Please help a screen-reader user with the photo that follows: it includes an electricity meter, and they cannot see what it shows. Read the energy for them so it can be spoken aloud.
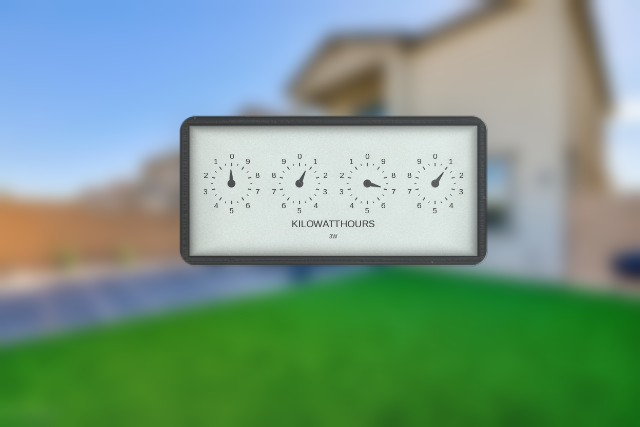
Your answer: 71 kWh
